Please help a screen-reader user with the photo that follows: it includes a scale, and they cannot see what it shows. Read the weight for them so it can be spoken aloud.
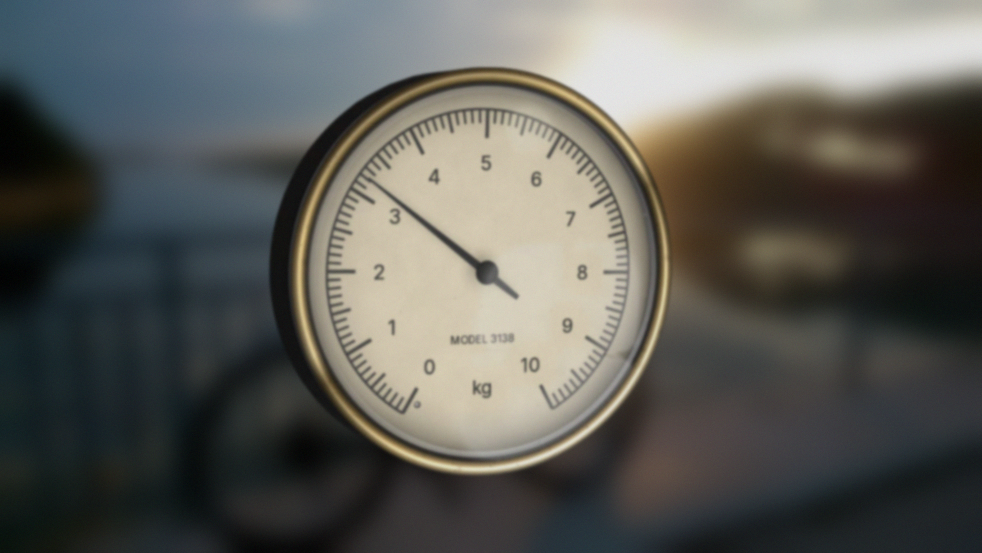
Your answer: 3.2 kg
